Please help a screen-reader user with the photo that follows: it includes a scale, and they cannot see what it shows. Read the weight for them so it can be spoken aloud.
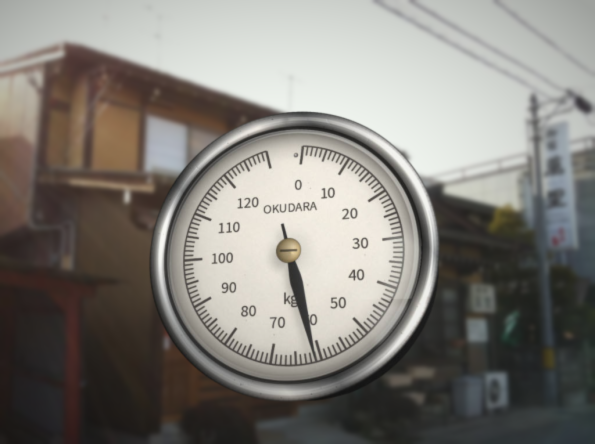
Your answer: 61 kg
